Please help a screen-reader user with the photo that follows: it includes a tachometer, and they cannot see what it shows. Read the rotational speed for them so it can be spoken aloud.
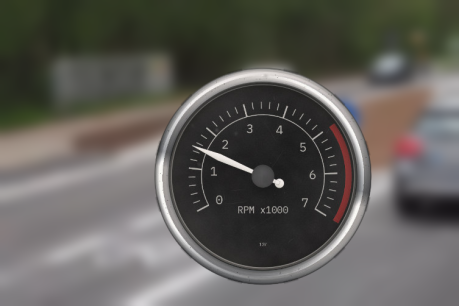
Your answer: 1500 rpm
